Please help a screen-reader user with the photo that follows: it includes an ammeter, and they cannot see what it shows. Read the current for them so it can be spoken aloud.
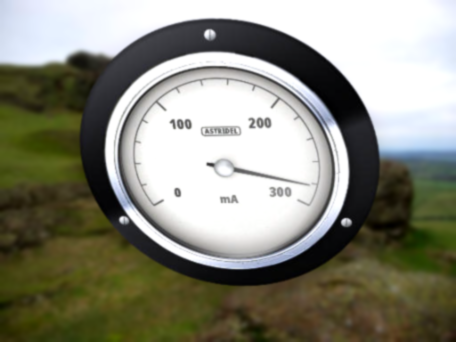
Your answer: 280 mA
